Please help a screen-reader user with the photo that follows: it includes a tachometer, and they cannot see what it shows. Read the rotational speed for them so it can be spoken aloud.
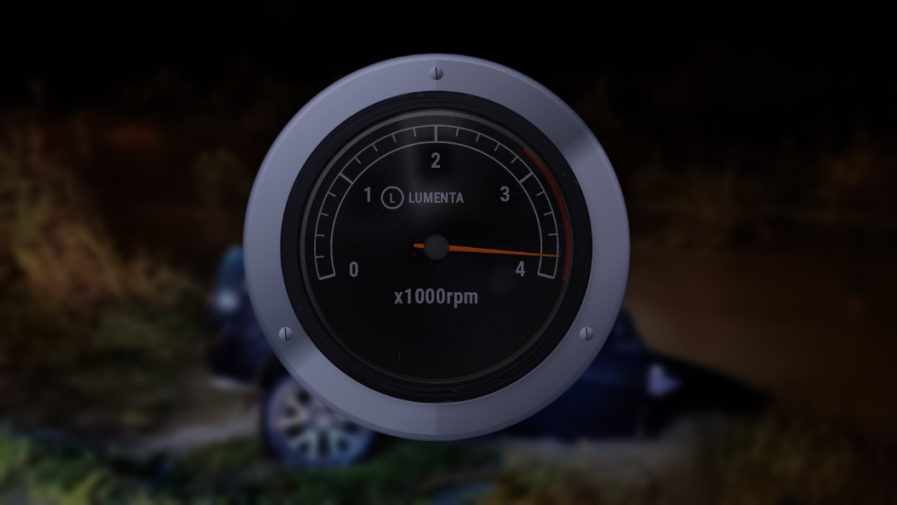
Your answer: 3800 rpm
